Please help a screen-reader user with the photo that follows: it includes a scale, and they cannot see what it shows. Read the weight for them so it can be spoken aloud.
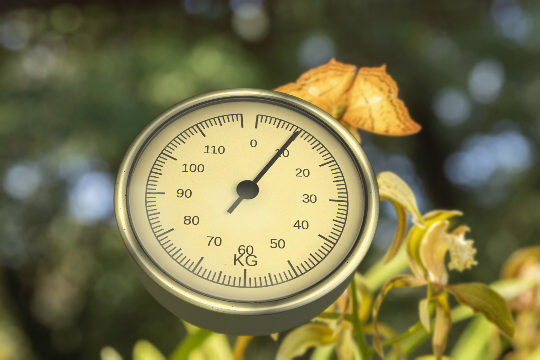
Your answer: 10 kg
